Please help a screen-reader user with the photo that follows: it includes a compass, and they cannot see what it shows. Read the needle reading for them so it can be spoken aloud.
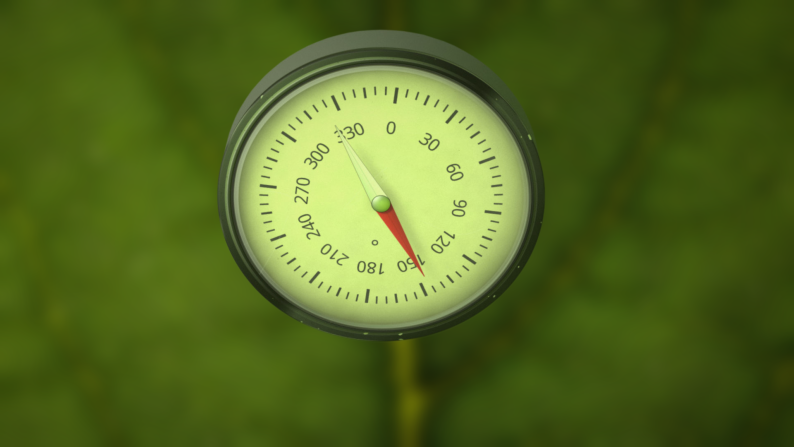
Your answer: 145 °
